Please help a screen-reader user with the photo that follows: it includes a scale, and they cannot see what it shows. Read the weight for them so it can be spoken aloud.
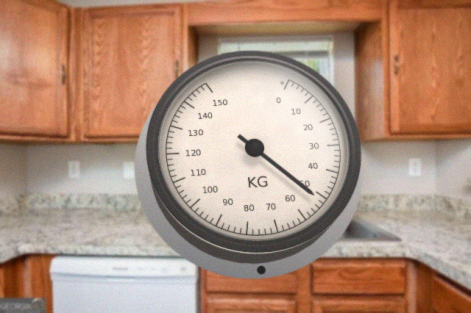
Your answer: 52 kg
